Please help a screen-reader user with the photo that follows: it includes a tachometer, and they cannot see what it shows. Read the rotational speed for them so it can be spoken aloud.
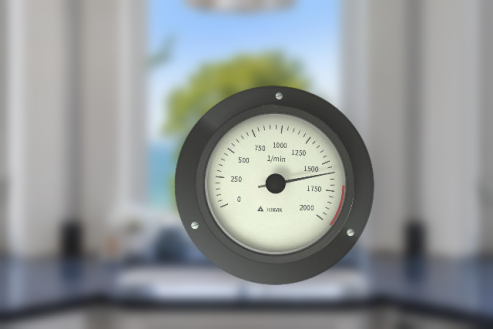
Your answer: 1600 rpm
